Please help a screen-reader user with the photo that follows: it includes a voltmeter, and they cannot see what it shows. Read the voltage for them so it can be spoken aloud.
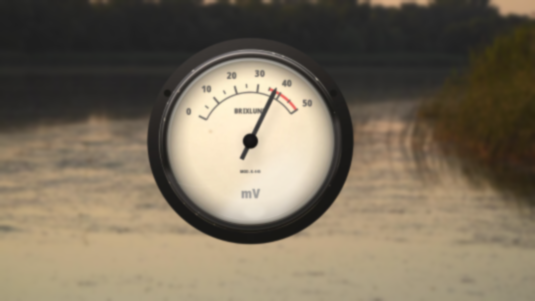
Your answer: 37.5 mV
